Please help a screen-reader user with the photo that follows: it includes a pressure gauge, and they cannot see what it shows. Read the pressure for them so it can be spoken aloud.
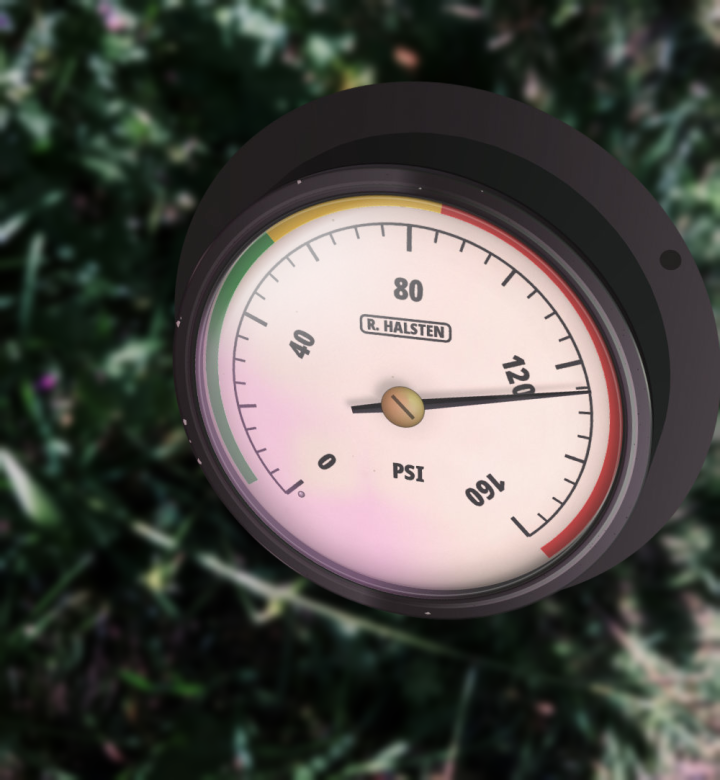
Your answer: 125 psi
